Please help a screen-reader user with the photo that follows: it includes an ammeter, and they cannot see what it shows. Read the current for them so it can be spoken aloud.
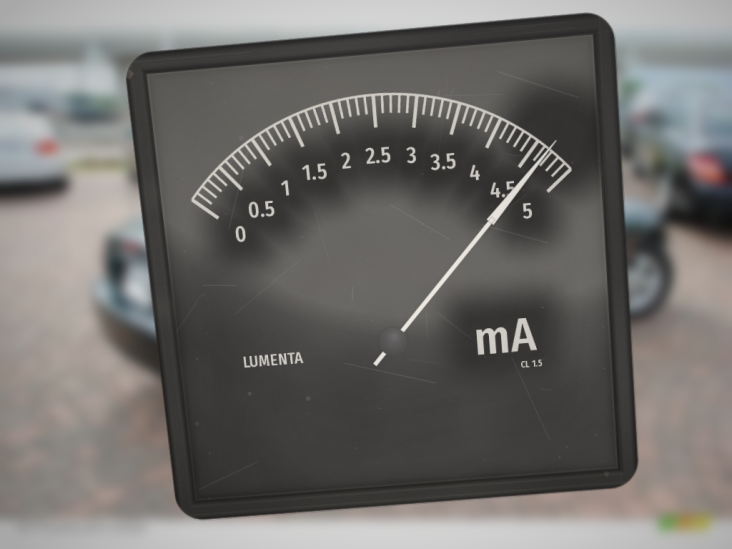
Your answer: 4.65 mA
